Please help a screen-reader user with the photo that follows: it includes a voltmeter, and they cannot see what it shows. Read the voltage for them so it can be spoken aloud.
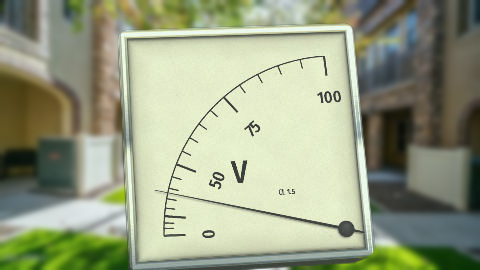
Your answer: 37.5 V
